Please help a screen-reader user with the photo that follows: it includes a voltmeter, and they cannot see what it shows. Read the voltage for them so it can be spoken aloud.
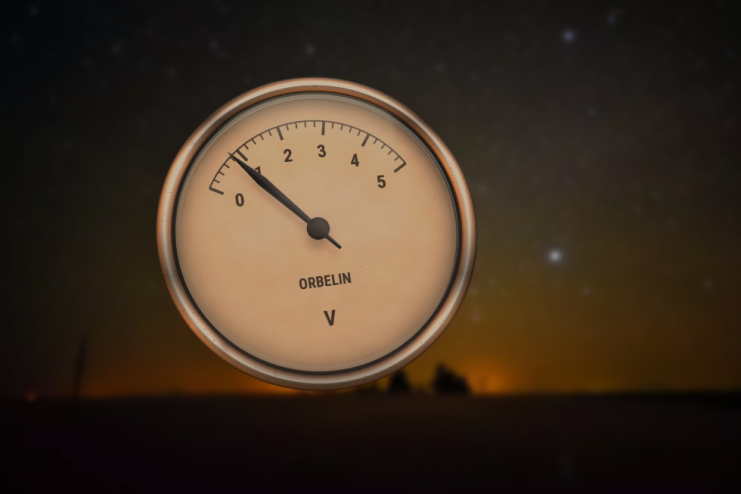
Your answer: 0.8 V
